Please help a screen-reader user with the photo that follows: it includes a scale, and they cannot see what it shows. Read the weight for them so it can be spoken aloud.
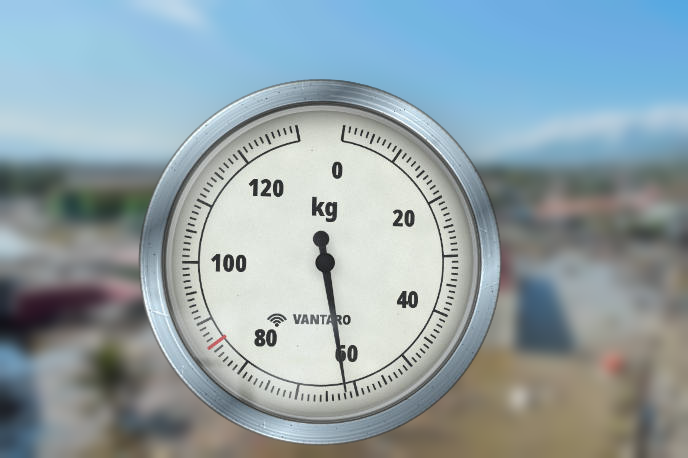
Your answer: 62 kg
